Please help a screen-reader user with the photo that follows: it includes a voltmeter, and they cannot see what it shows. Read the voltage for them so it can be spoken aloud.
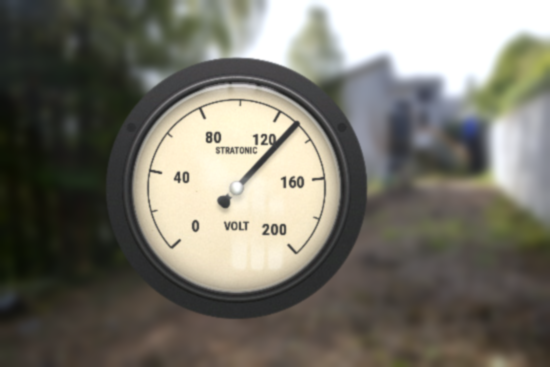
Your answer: 130 V
